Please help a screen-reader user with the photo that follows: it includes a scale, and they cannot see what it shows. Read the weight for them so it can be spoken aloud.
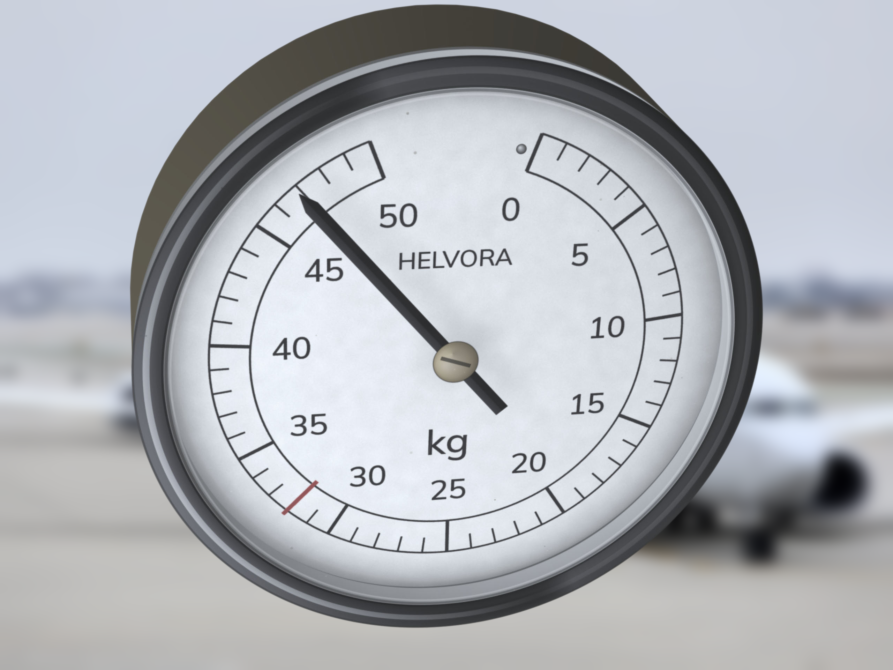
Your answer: 47 kg
